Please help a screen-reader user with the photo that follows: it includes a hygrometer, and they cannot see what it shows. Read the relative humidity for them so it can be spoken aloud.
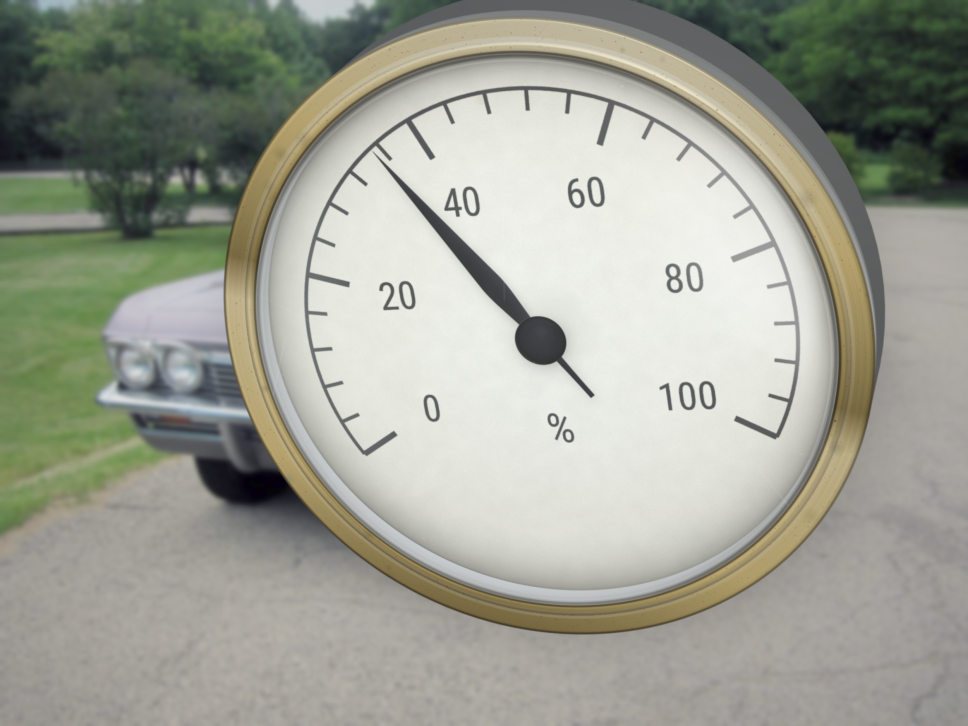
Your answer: 36 %
